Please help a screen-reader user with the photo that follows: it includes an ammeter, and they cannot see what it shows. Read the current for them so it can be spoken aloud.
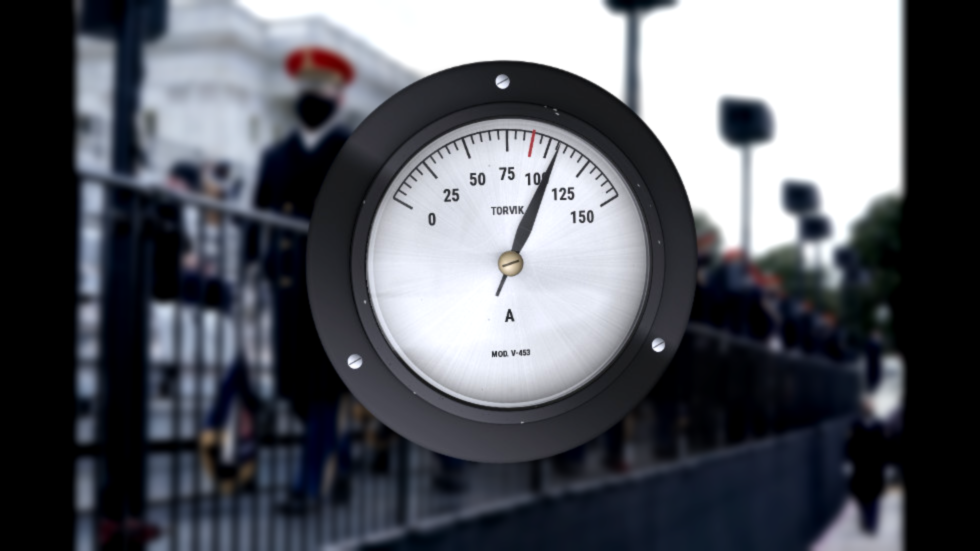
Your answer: 105 A
